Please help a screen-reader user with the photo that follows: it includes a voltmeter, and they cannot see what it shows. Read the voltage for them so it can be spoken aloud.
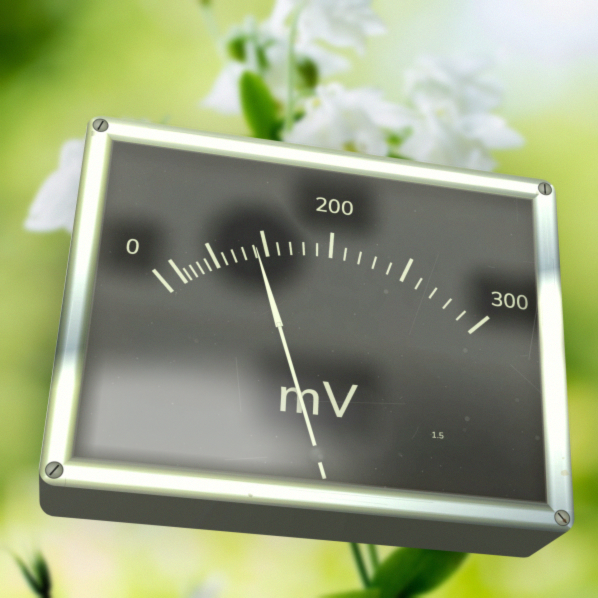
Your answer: 140 mV
